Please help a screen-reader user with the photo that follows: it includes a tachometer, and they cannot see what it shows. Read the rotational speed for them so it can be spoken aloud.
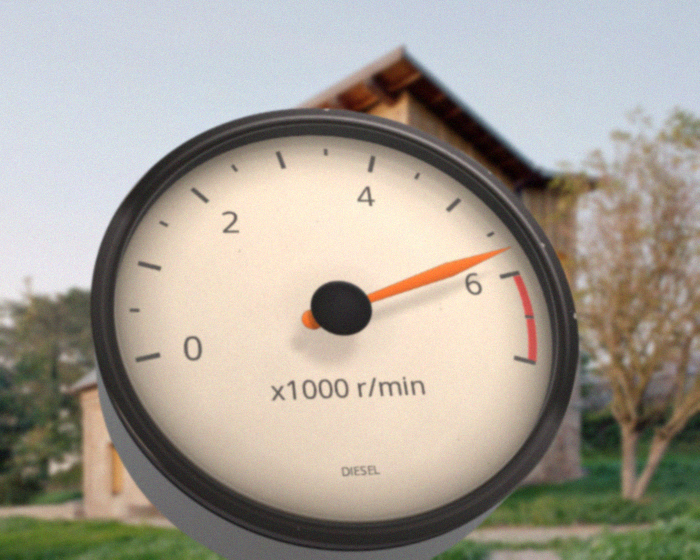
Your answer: 5750 rpm
